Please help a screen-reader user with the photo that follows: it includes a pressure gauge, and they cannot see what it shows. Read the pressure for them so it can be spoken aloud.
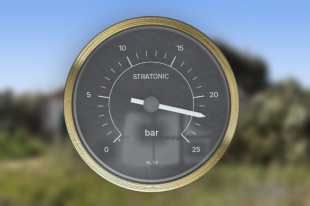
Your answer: 22 bar
